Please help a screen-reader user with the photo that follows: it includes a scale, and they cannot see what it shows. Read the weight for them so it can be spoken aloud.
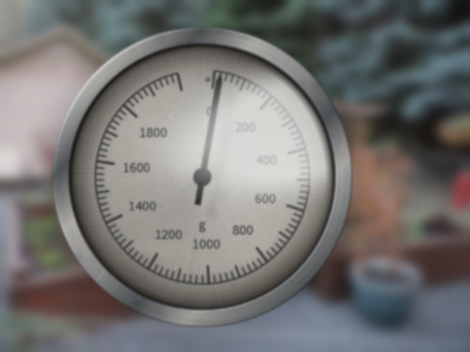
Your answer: 20 g
